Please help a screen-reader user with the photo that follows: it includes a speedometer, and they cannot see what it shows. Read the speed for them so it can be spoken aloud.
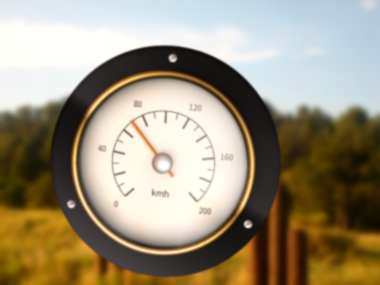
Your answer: 70 km/h
